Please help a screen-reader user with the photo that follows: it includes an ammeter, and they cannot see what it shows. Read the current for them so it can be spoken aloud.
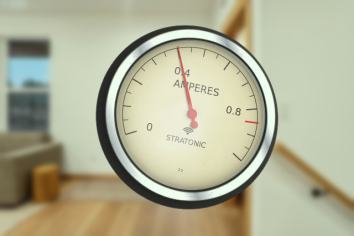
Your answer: 0.4 A
